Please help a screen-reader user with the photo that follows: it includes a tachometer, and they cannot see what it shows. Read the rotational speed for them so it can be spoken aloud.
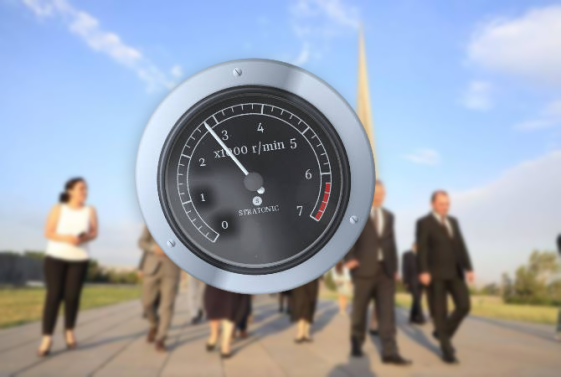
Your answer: 2800 rpm
